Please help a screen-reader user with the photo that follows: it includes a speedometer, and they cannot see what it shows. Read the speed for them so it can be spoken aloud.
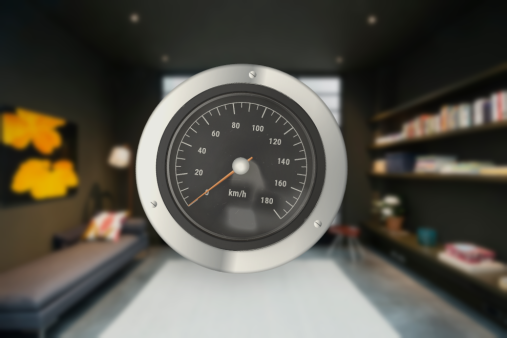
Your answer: 0 km/h
